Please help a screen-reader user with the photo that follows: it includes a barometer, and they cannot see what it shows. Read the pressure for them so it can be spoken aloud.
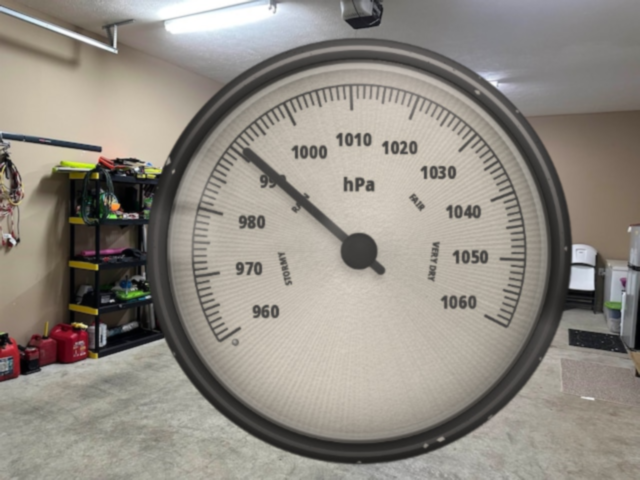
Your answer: 991 hPa
